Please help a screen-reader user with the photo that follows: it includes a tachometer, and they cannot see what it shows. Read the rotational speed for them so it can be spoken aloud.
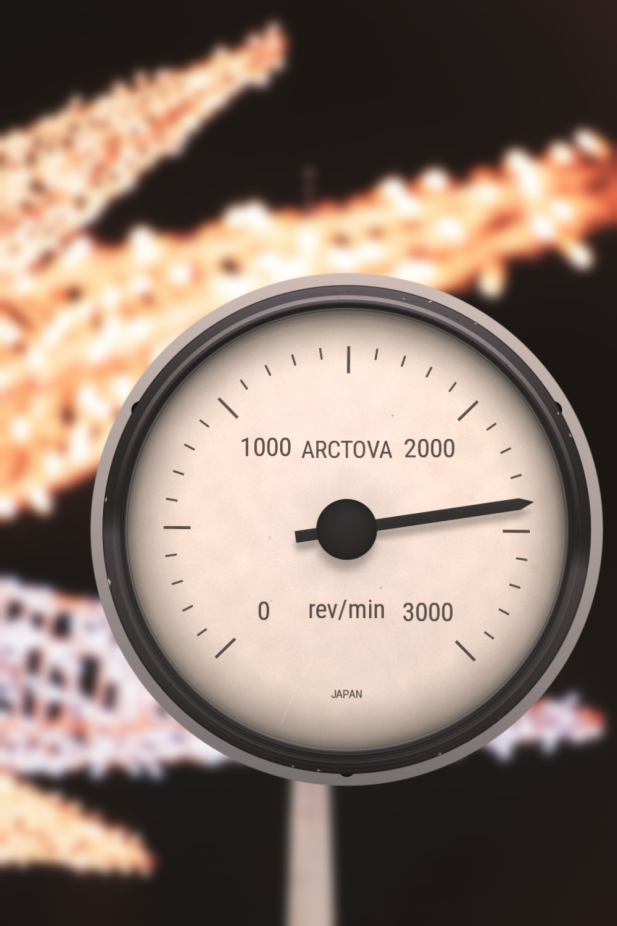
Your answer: 2400 rpm
